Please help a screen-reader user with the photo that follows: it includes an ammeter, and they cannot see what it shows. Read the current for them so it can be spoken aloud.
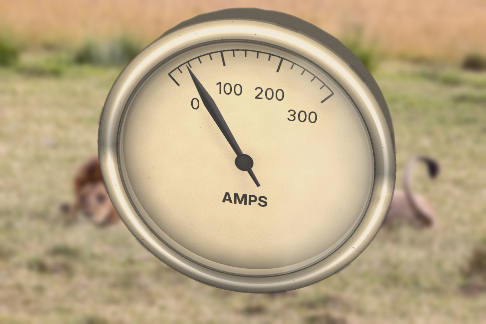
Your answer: 40 A
